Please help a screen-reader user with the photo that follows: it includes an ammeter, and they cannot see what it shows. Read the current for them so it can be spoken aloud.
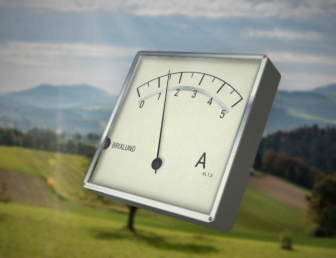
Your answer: 1.5 A
